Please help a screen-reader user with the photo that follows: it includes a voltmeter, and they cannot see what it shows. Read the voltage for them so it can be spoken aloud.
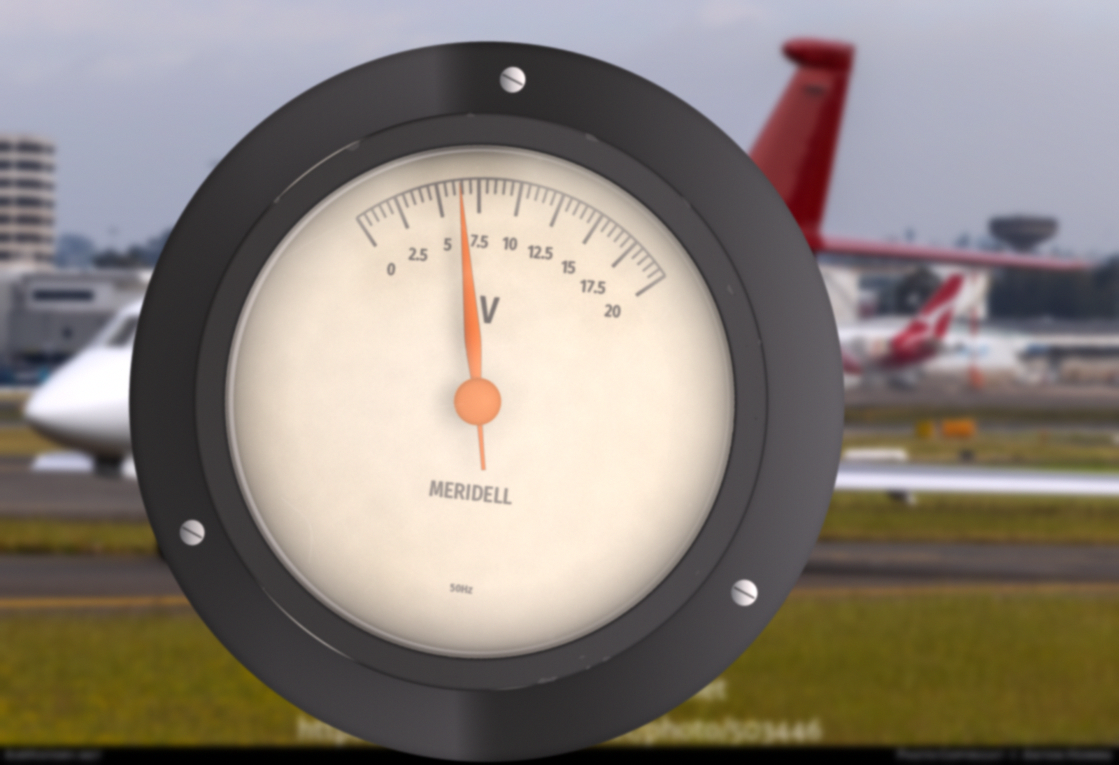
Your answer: 6.5 V
